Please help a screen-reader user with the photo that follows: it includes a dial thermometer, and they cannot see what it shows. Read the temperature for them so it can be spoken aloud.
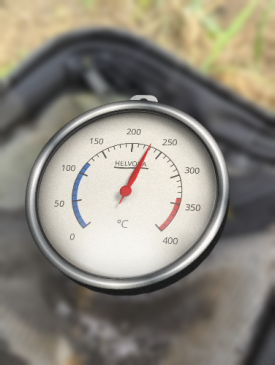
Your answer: 230 °C
